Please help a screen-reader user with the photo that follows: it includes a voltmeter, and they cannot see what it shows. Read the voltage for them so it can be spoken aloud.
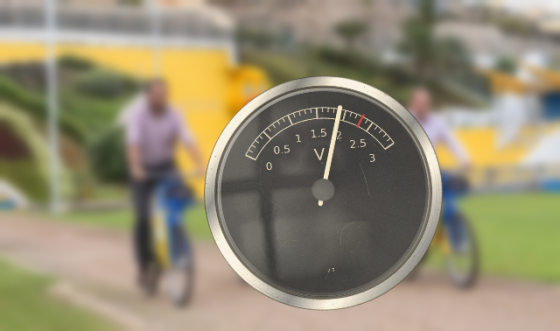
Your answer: 1.9 V
